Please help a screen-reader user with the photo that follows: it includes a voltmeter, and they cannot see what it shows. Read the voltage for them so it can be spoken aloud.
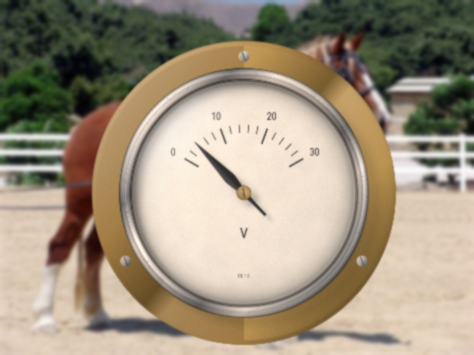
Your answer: 4 V
